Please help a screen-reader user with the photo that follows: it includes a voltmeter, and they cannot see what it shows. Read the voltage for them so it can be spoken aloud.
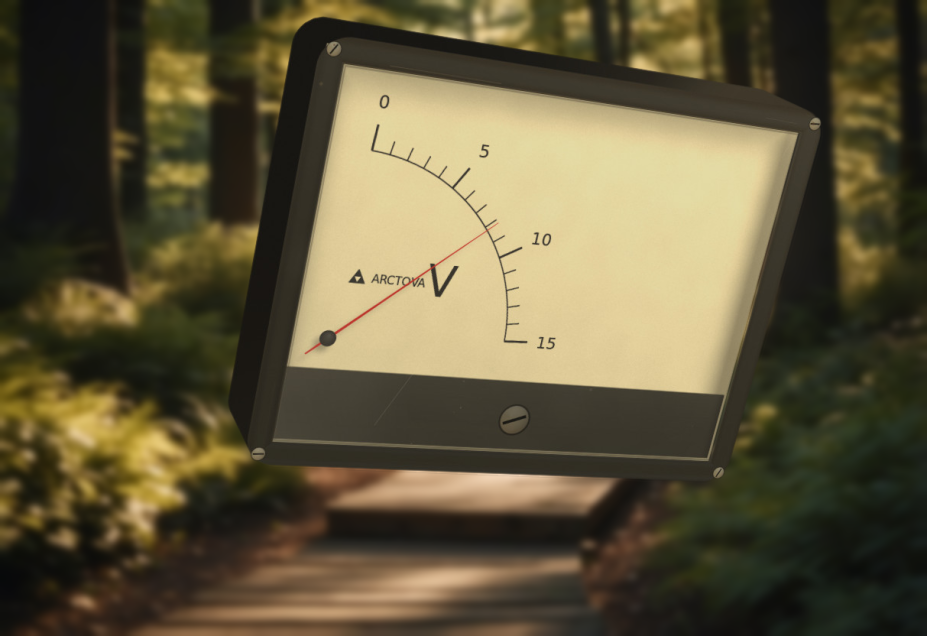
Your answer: 8 V
